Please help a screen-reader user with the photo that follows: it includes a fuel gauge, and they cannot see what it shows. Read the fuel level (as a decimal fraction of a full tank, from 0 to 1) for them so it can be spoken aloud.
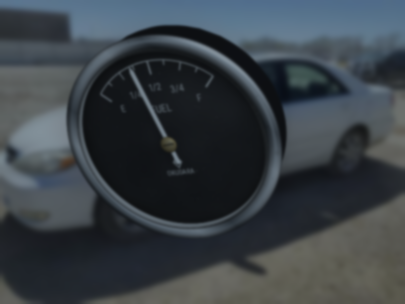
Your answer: 0.375
